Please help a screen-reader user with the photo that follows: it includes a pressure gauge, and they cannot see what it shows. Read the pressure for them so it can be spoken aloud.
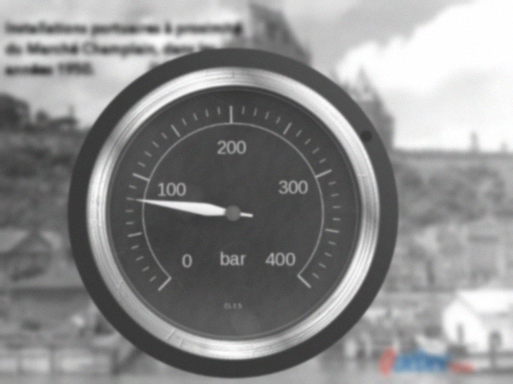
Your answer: 80 bar
